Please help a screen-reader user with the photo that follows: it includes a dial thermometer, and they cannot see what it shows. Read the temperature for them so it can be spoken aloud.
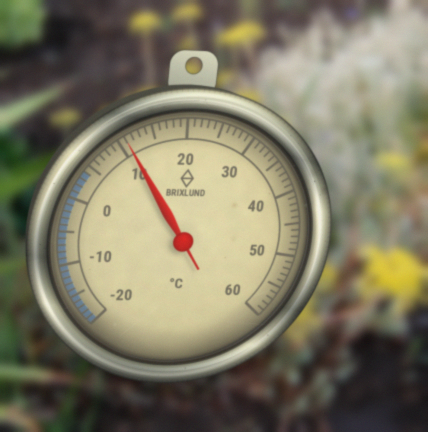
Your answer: 11 °C
